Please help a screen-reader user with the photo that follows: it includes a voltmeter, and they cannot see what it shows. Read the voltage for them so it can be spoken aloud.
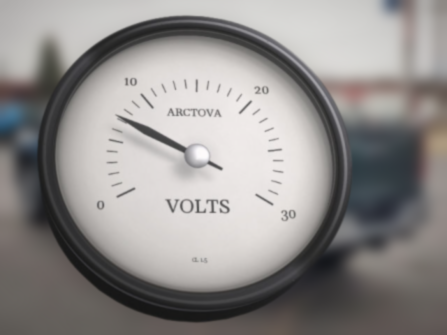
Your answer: 7 V
